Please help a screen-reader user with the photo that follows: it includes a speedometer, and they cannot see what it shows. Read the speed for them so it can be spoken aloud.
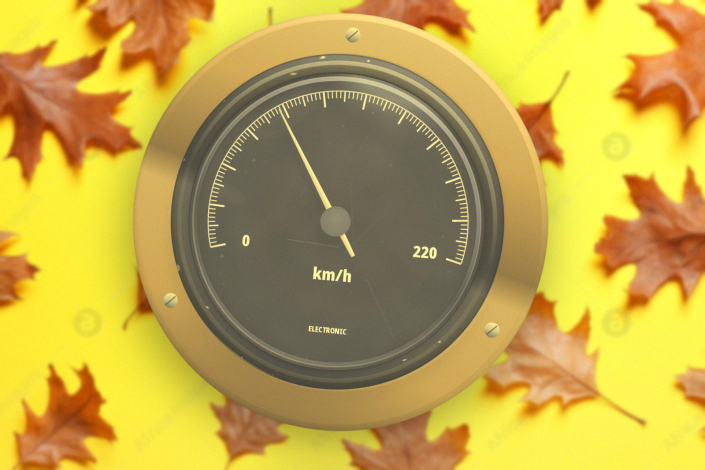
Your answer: 78 km/h
